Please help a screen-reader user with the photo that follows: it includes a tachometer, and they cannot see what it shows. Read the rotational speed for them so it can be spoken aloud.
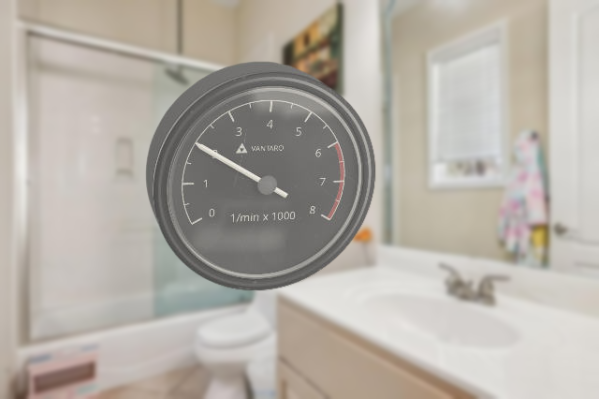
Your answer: 2000 rpm
